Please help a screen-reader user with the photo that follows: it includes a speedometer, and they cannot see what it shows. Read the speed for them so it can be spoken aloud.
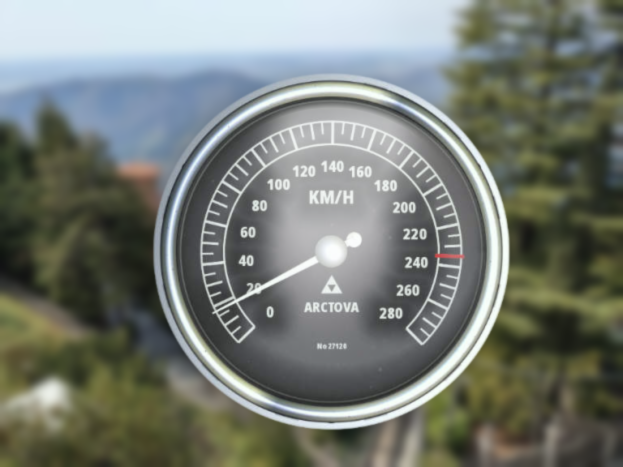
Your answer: 17.5 km/h
